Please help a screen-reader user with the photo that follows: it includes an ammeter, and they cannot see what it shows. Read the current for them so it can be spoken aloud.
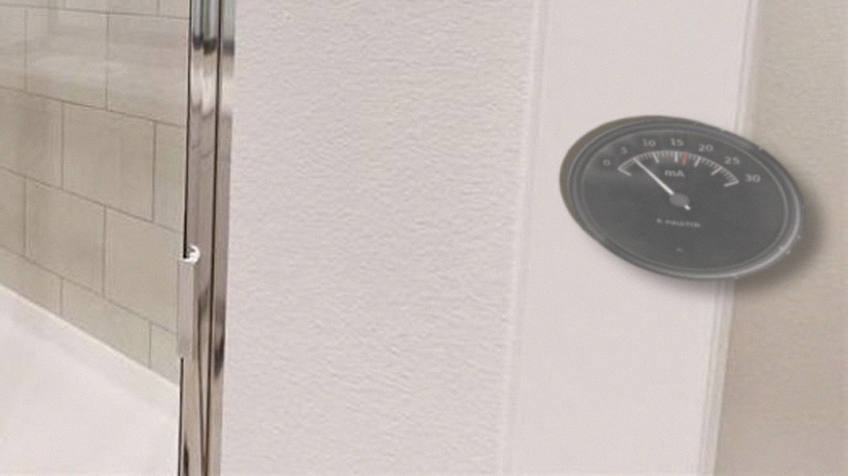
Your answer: 5 mA
